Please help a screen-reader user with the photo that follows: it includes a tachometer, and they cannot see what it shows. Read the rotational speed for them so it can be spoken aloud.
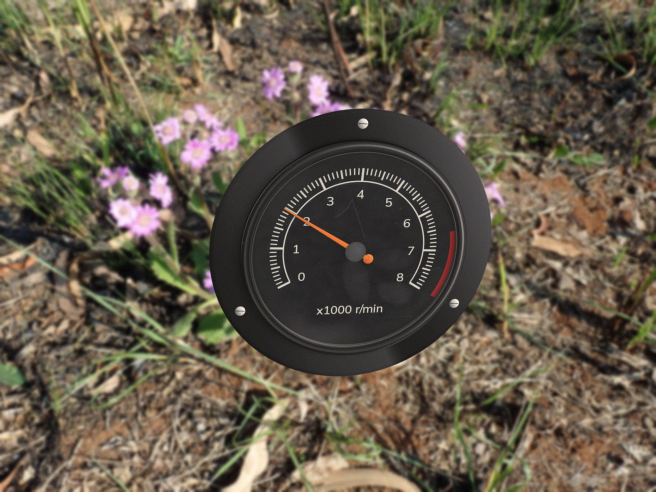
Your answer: 2000 rpm
